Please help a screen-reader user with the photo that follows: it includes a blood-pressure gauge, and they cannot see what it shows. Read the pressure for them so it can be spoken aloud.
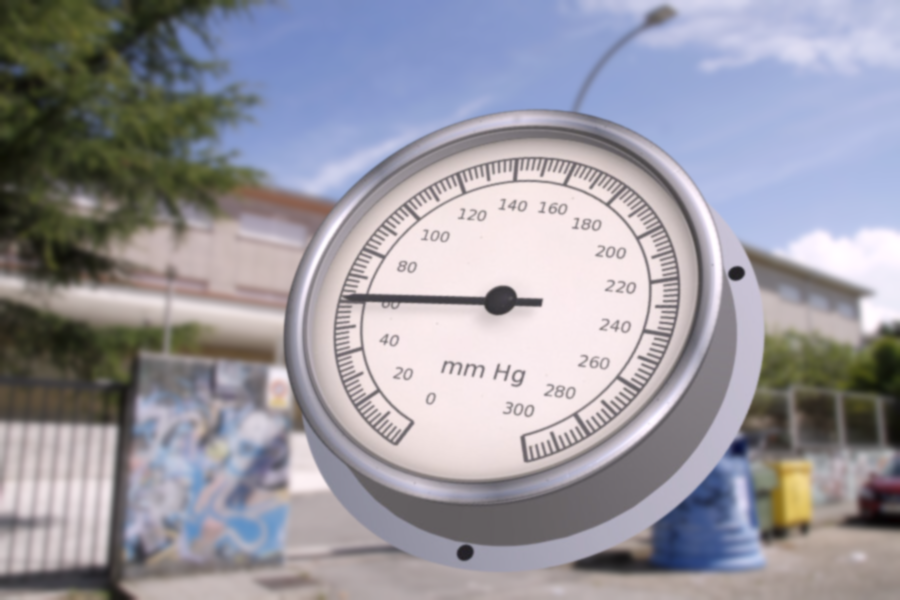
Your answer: 60 mmHg
